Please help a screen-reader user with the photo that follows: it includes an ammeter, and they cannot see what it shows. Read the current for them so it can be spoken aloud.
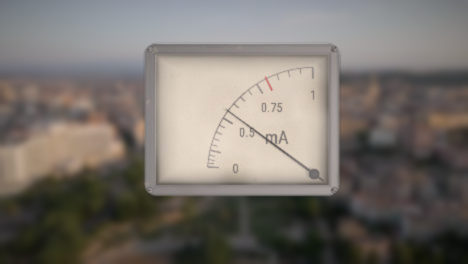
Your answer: 0.55 mA
